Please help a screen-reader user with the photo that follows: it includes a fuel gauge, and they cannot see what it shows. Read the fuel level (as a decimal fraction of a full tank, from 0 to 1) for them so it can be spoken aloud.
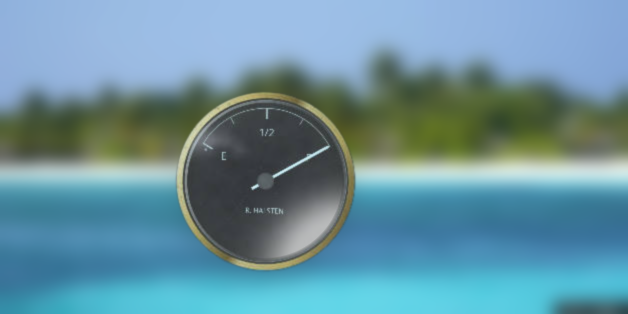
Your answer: 1
